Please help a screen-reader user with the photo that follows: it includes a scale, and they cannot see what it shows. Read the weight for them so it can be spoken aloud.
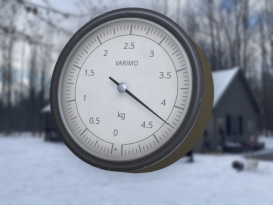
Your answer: 4.25 kg
